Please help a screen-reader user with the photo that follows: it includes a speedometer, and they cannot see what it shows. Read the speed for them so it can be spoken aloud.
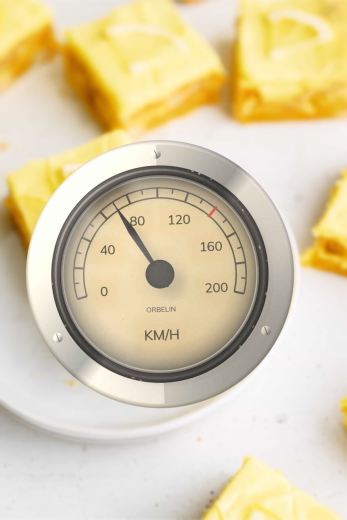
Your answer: 70 km/h
